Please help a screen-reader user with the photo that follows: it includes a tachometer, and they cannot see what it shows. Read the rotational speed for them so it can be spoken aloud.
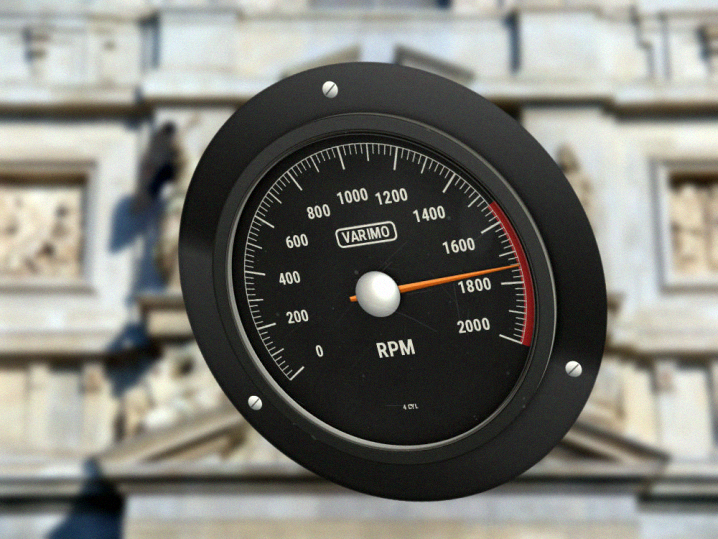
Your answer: 1740 rpm
